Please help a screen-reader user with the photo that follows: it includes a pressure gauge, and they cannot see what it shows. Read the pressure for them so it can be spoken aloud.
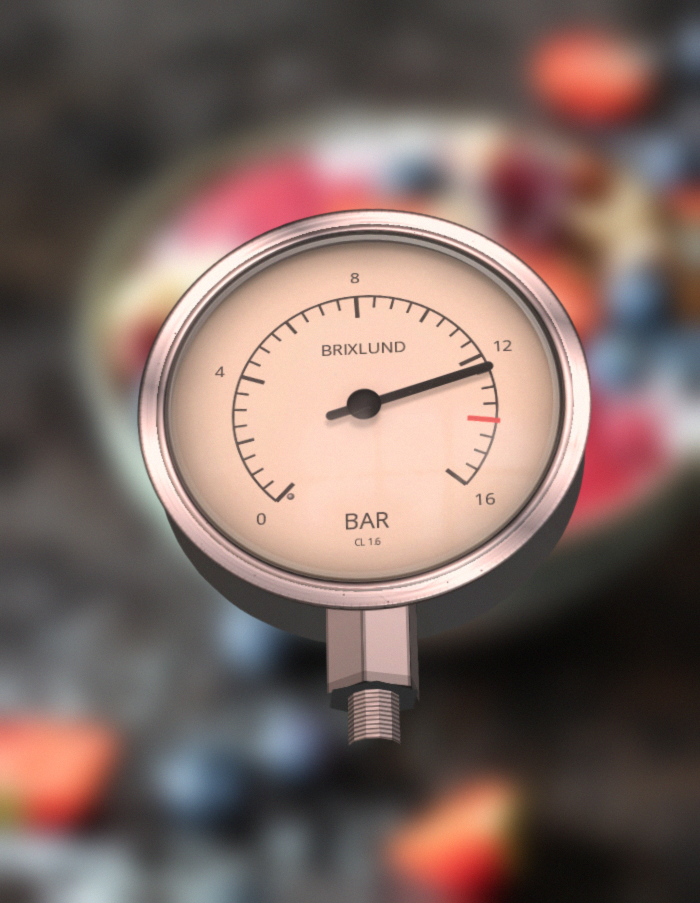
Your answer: 12.5 bar
